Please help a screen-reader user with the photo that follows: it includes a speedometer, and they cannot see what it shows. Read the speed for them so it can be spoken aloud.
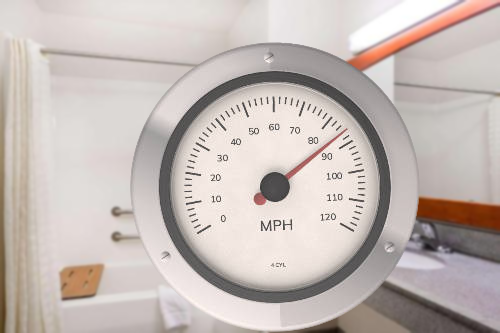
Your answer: 86 mph
